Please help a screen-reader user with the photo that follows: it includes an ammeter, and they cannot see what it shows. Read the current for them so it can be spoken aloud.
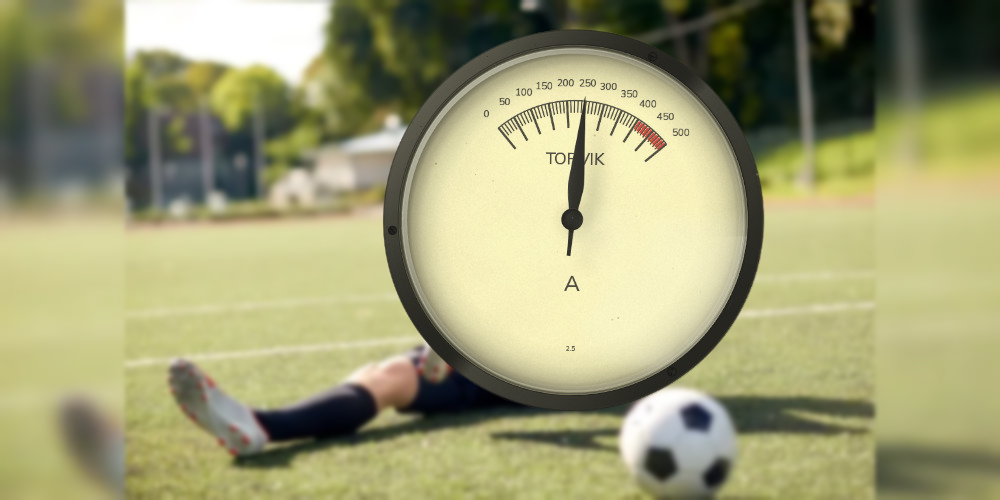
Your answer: 250 A
